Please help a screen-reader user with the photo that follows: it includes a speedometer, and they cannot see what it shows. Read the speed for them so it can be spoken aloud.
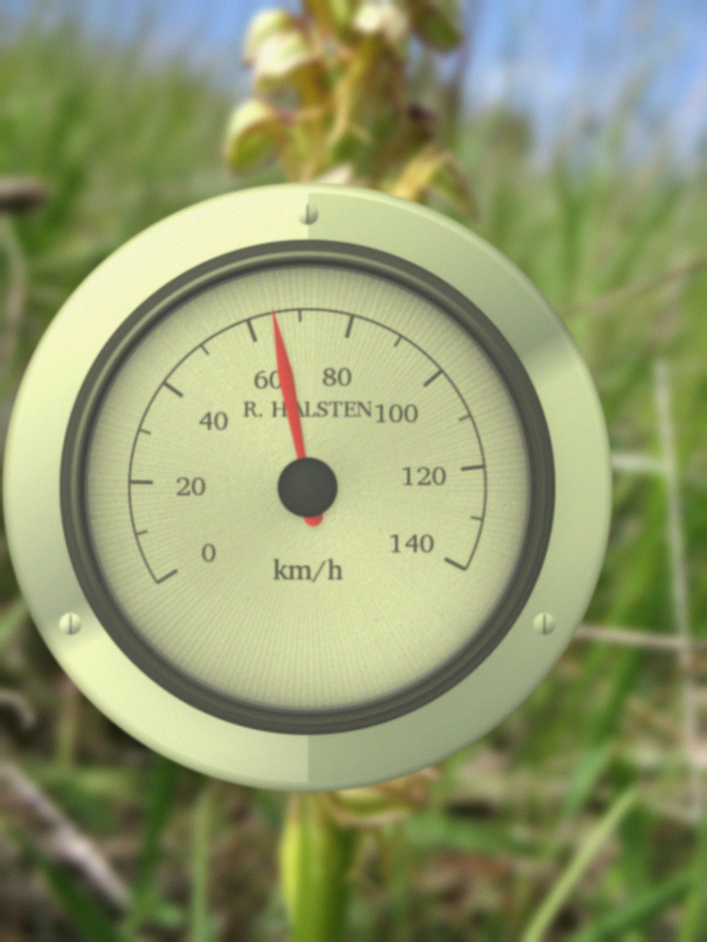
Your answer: 65 km/h
